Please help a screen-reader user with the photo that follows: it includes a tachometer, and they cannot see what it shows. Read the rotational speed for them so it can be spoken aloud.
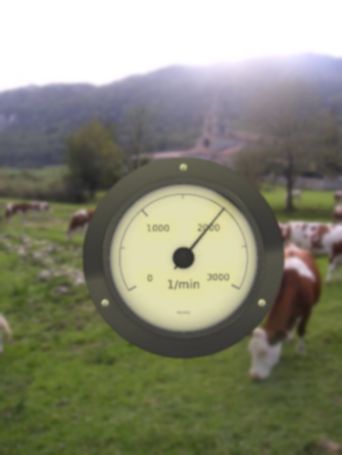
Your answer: 2000 rpm
